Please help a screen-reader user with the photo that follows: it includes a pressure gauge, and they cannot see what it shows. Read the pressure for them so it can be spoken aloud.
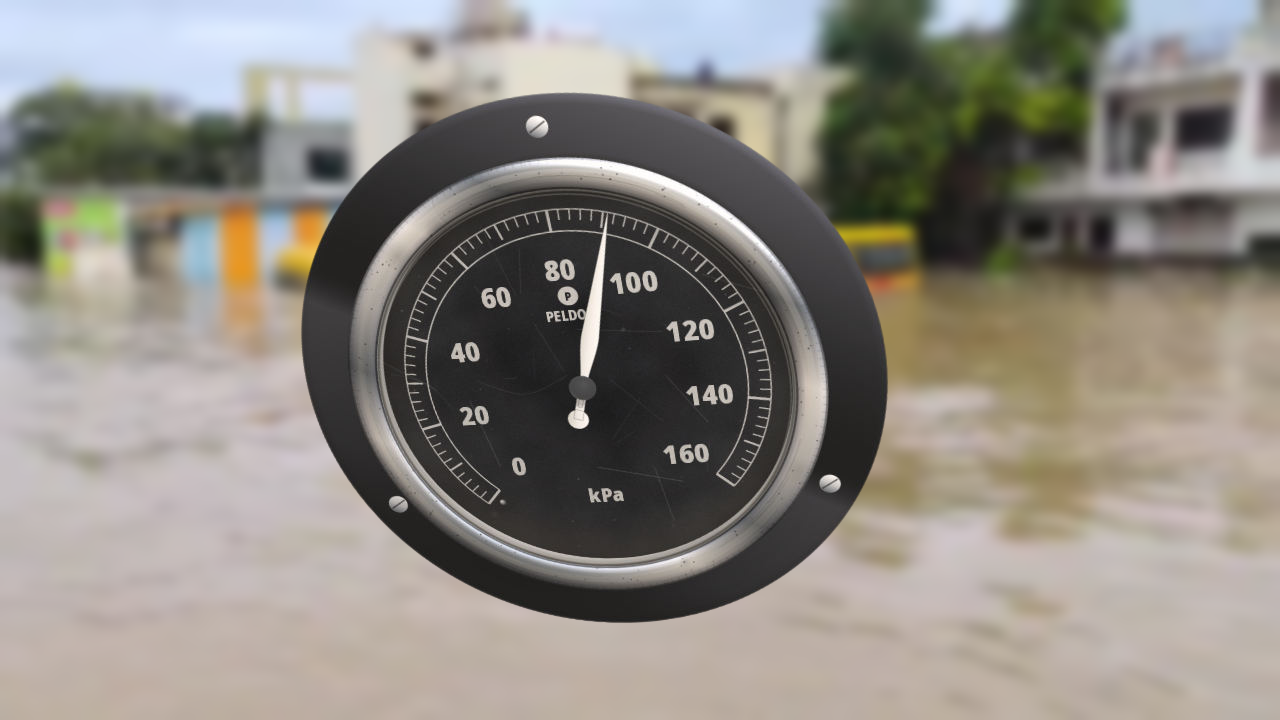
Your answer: 91 kPa
